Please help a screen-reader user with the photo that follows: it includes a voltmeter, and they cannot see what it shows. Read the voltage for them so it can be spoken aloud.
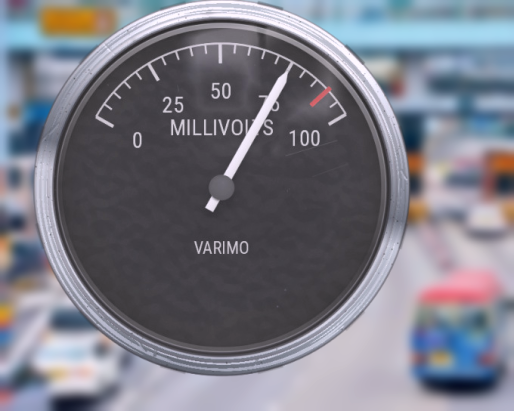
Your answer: 75 mV
